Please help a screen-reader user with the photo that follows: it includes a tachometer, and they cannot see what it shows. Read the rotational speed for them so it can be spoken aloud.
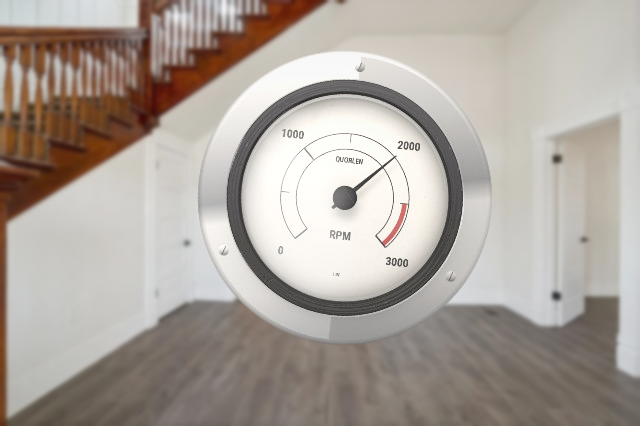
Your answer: 2000 rpm
